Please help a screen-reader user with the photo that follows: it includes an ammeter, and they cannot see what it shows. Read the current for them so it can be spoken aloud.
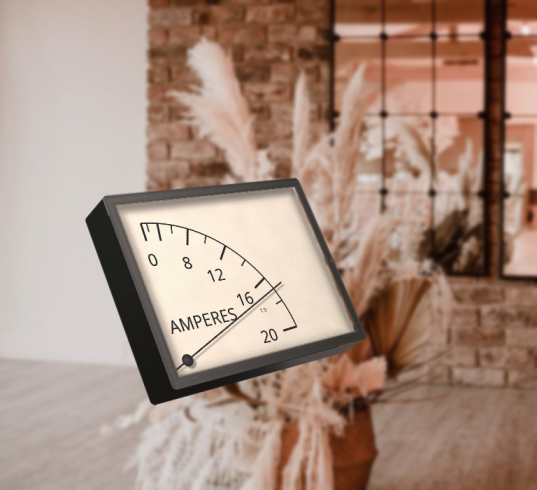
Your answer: 17 A
